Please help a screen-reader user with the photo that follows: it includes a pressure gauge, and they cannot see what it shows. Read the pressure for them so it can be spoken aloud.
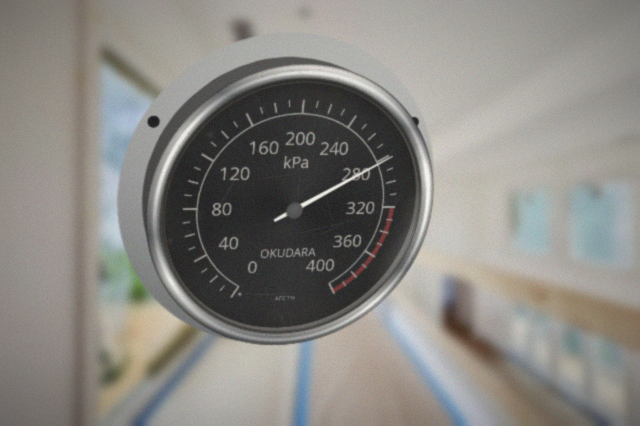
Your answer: 280 kPa
